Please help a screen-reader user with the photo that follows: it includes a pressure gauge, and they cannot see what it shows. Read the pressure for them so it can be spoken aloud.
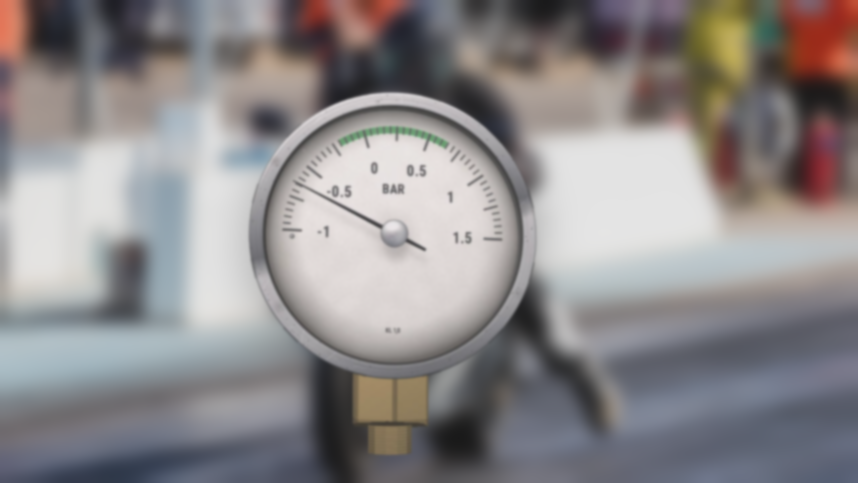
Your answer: -0.65 bar
